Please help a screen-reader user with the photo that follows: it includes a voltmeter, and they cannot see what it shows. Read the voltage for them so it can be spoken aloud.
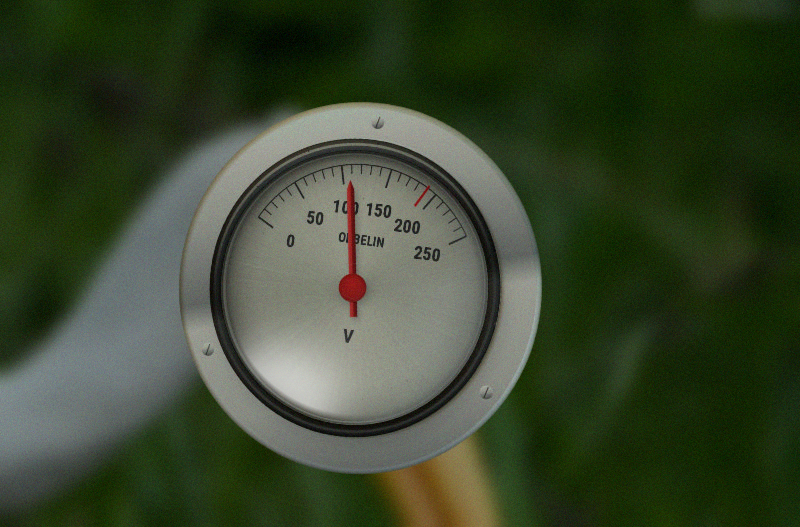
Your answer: 110 V
